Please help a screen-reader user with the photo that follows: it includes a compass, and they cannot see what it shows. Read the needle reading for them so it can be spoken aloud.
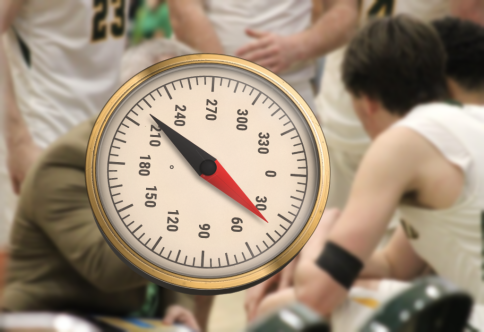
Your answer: 40 °
